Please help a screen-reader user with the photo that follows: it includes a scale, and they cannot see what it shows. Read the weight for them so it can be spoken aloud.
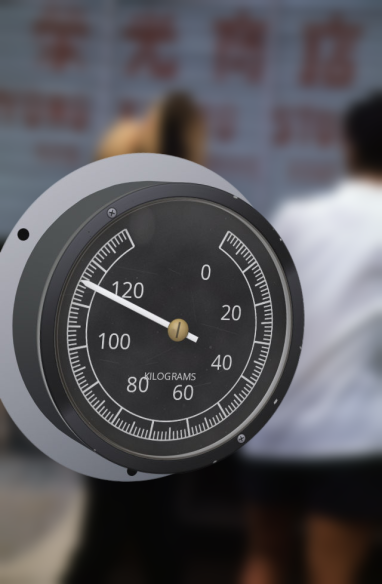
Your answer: 115 kg
